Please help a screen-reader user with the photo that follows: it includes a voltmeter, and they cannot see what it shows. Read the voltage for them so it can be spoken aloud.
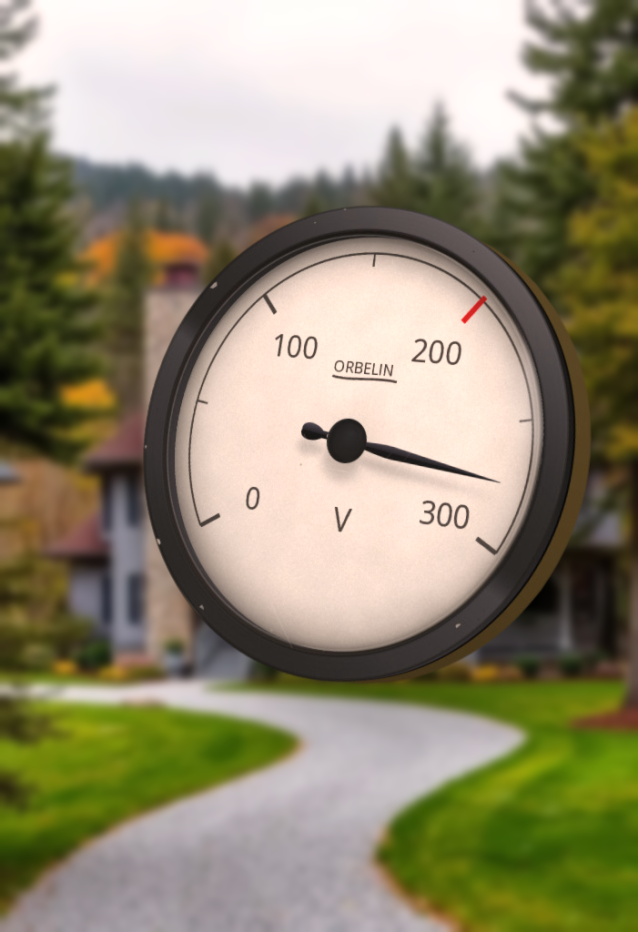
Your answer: 275 V
